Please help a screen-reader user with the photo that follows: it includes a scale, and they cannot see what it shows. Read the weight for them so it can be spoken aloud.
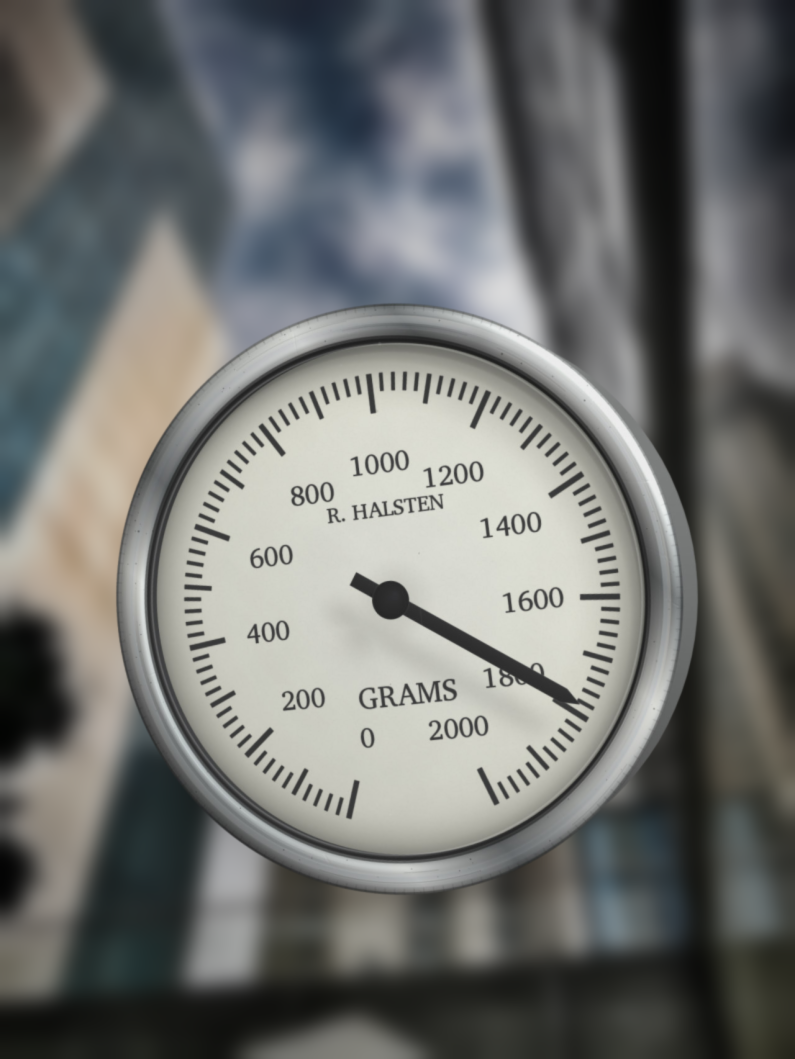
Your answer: 1780 g
